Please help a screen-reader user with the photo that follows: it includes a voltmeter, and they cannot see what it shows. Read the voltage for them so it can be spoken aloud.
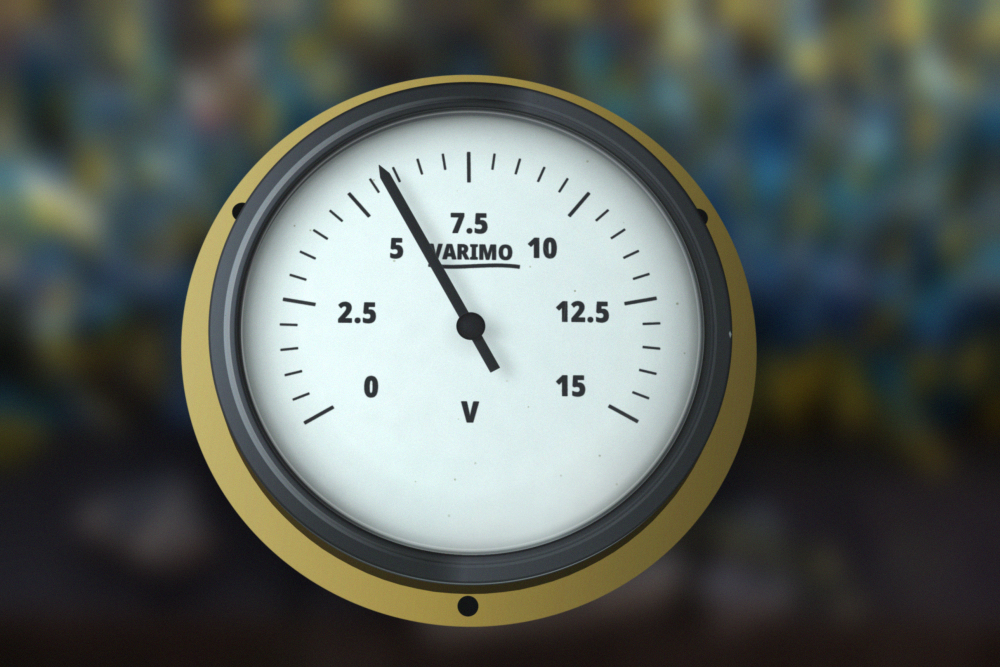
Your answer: 5.75 V
